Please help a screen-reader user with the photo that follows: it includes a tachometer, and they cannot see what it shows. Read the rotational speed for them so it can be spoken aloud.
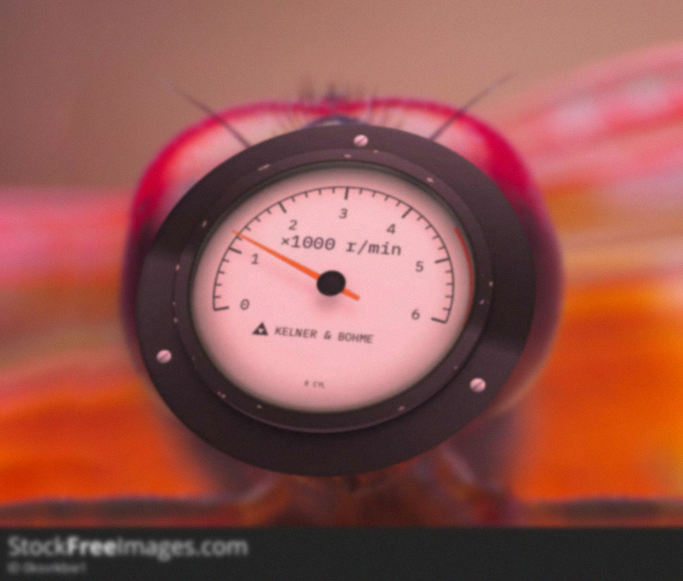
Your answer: 1200 rpm
